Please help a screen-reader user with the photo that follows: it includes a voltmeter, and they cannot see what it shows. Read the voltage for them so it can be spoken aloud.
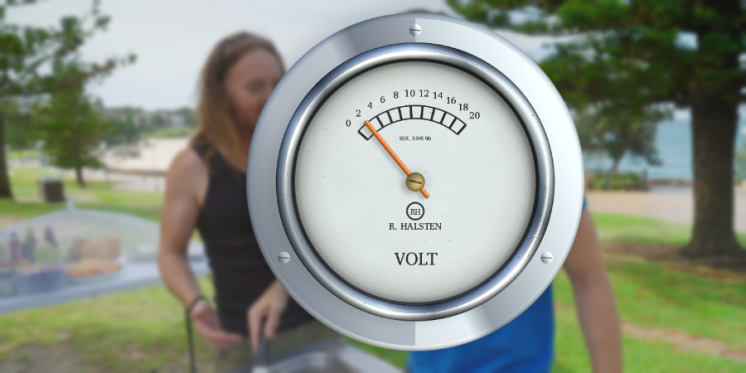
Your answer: 2 V
